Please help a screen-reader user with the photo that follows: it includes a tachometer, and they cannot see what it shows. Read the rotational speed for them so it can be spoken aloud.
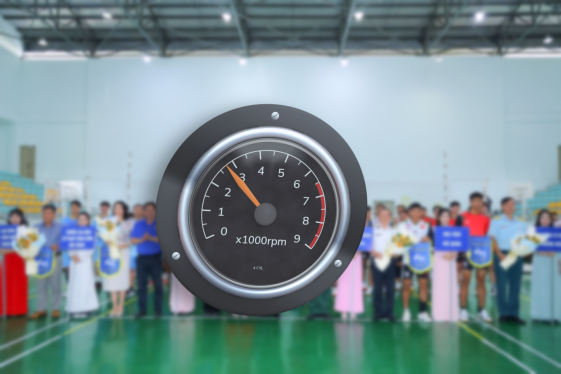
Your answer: 2750 rpm
